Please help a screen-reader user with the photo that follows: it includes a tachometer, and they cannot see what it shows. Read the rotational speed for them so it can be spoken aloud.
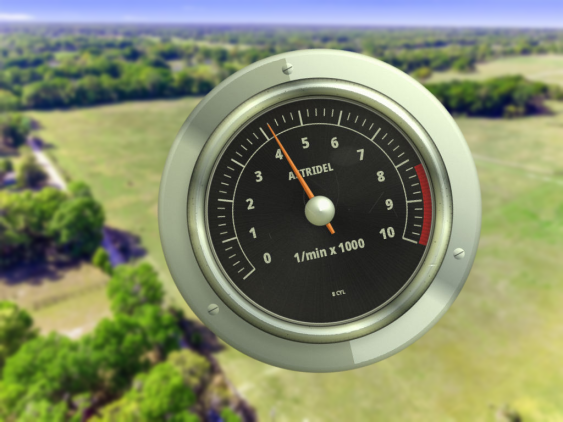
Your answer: 4200 rpm
